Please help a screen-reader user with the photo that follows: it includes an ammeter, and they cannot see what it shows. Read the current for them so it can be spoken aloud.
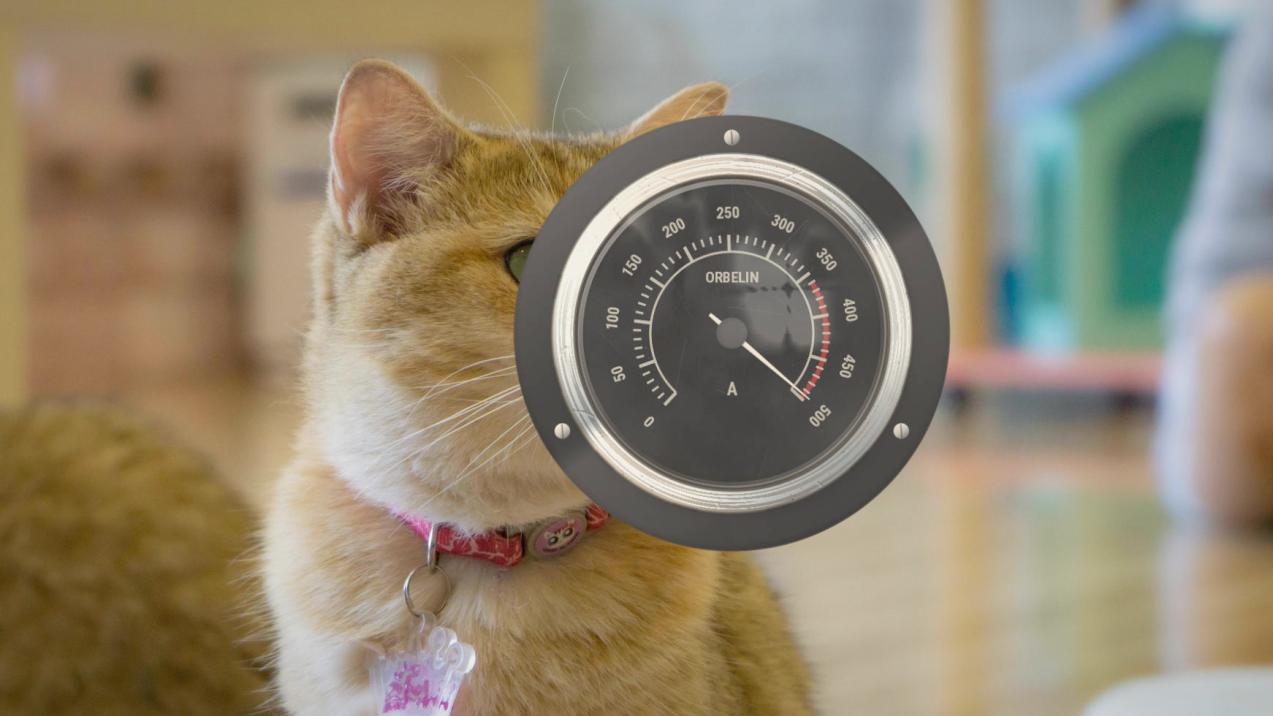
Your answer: 495 A
